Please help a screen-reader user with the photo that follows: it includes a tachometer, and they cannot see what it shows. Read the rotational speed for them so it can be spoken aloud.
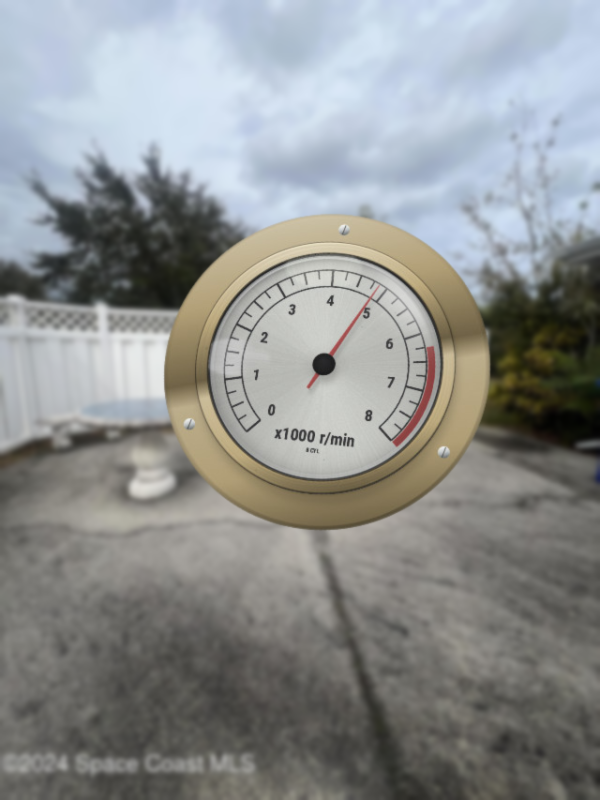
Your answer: 4875 rpm
